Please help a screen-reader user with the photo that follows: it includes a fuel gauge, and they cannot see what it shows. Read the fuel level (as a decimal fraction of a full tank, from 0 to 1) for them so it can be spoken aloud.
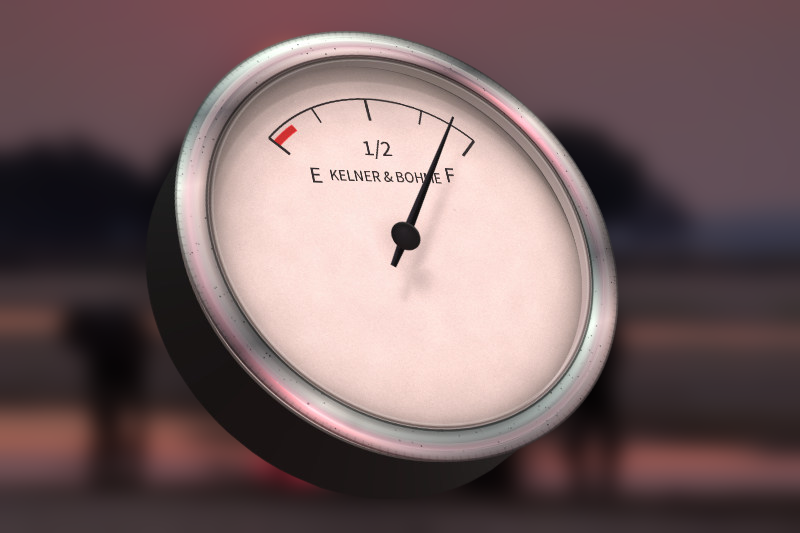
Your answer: 0.875
